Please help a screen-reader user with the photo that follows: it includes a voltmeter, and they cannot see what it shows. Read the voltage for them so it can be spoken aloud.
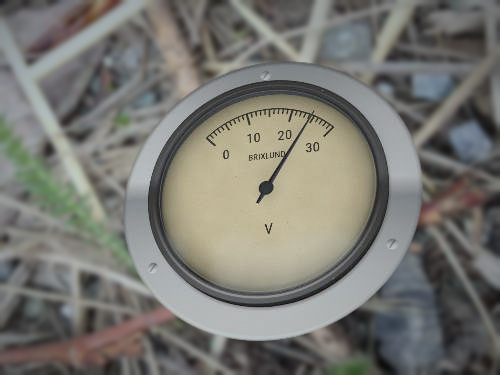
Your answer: 25 V
